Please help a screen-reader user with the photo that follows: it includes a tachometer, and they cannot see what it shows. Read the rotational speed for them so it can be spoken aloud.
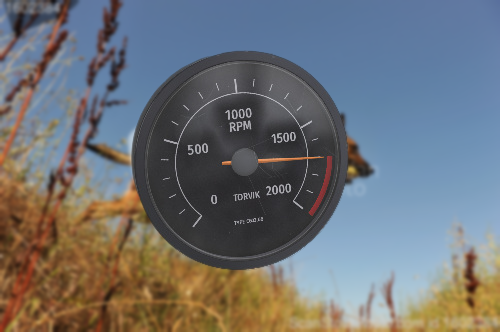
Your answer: 1700 rpm
